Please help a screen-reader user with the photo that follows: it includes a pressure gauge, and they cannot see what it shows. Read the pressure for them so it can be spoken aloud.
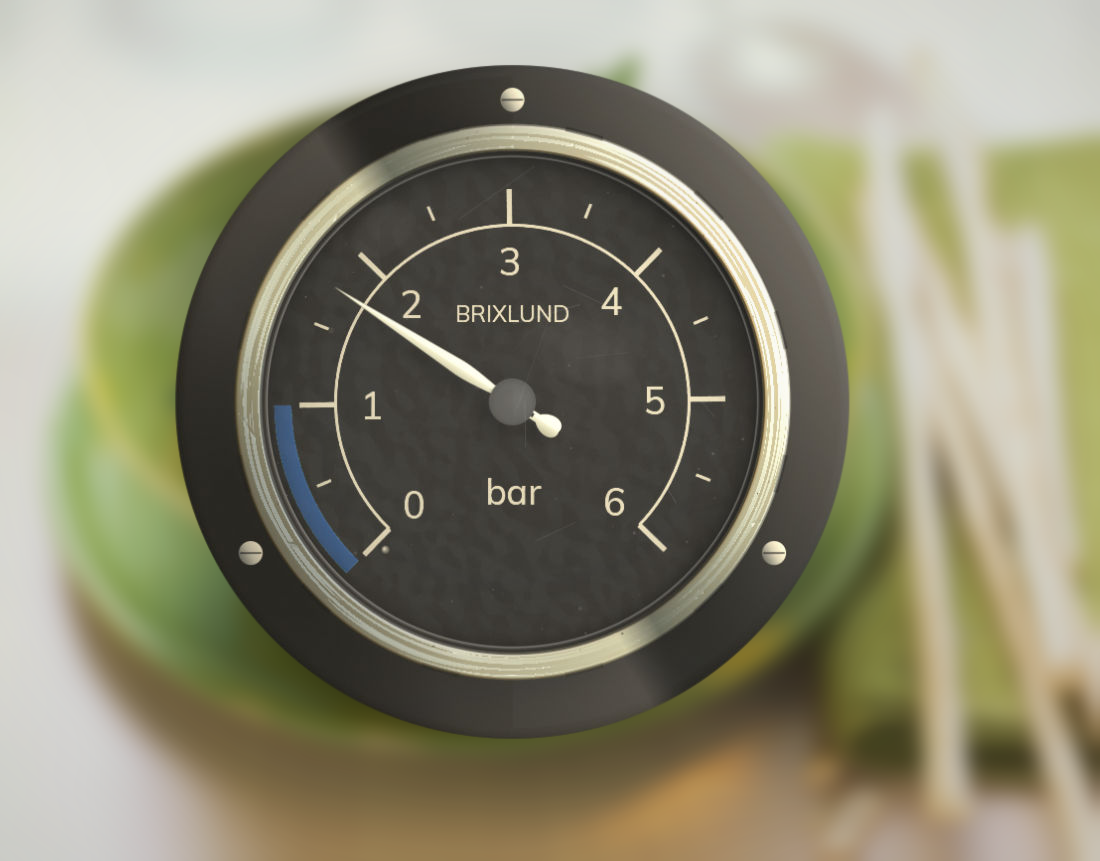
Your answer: 1.75 bar
